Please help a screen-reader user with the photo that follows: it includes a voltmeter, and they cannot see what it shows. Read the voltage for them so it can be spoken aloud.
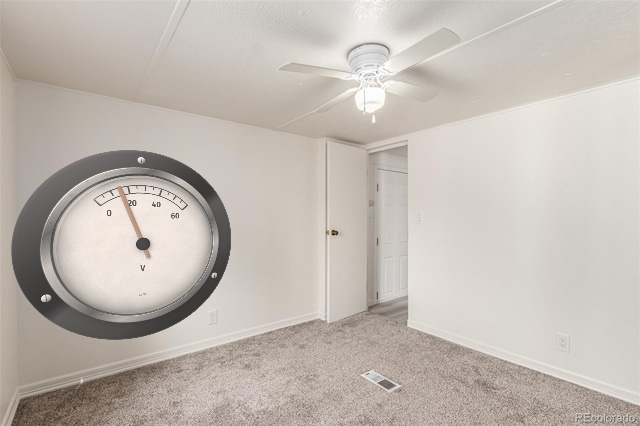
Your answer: 15 V
